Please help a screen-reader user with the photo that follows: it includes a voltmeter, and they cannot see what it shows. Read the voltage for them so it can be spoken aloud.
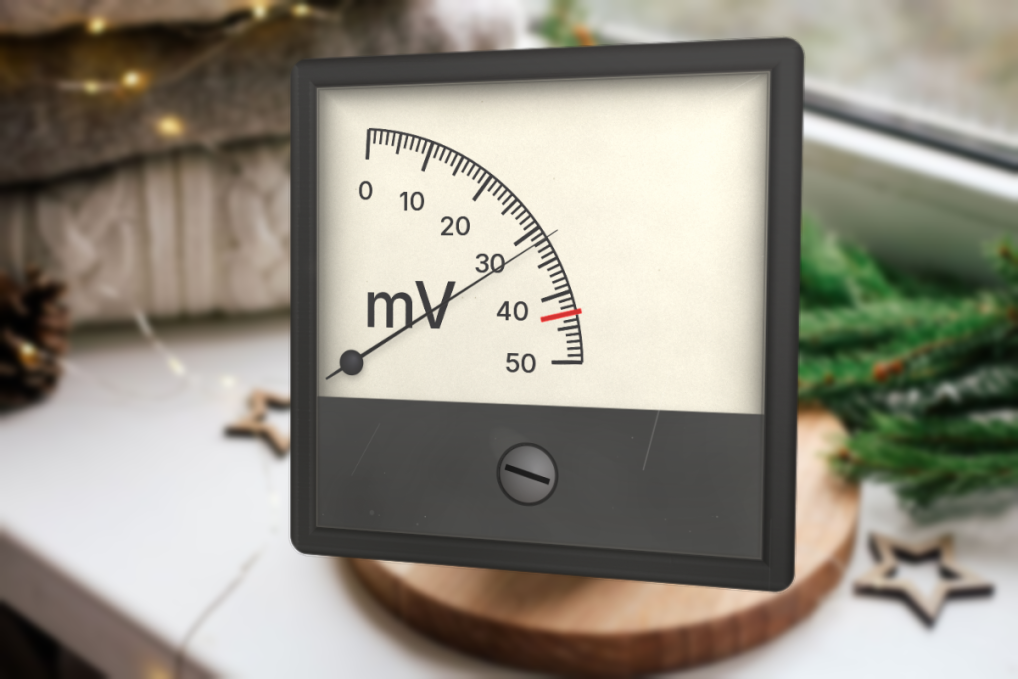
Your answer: 32 mV
